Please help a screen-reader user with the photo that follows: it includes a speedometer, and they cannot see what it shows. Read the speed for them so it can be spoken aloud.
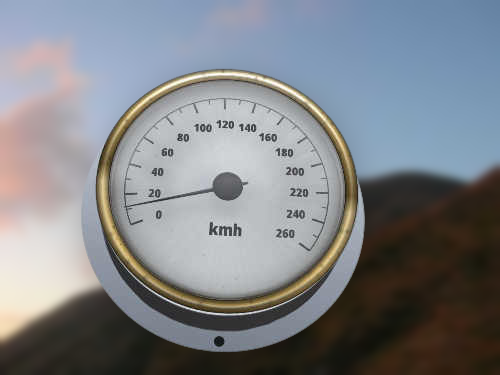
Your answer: 10 km/h
